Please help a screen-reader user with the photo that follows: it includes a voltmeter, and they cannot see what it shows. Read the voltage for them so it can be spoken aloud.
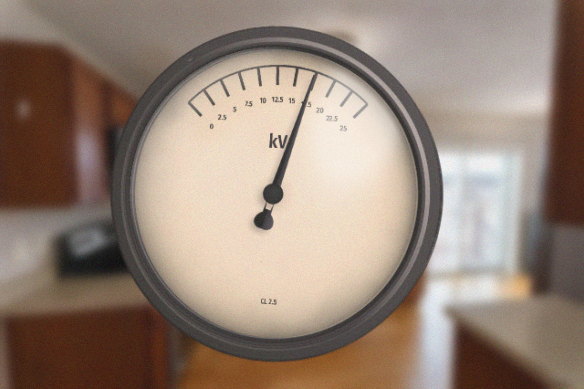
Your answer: 17.5 kV
